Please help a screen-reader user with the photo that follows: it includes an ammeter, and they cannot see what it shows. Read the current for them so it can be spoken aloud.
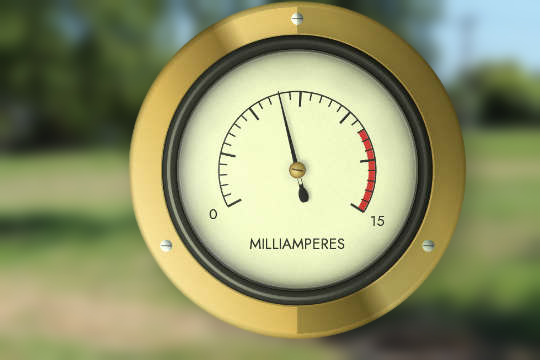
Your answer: 6.5 mA
